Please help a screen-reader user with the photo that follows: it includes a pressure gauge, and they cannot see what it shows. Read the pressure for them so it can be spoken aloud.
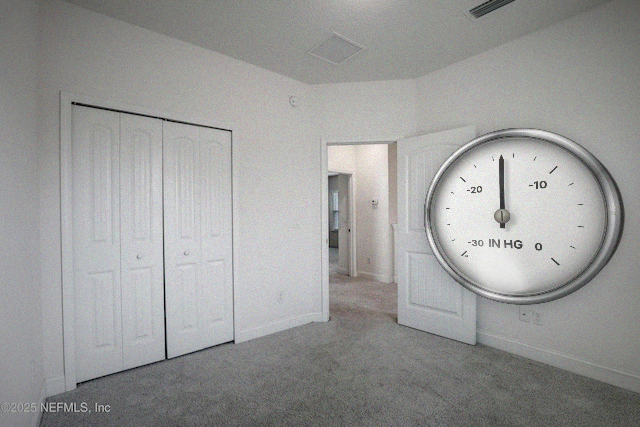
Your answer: -15 inHg
